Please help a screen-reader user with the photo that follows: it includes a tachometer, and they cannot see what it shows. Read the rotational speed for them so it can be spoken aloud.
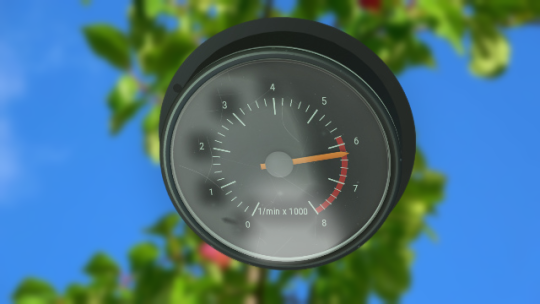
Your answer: 6200 rpm
